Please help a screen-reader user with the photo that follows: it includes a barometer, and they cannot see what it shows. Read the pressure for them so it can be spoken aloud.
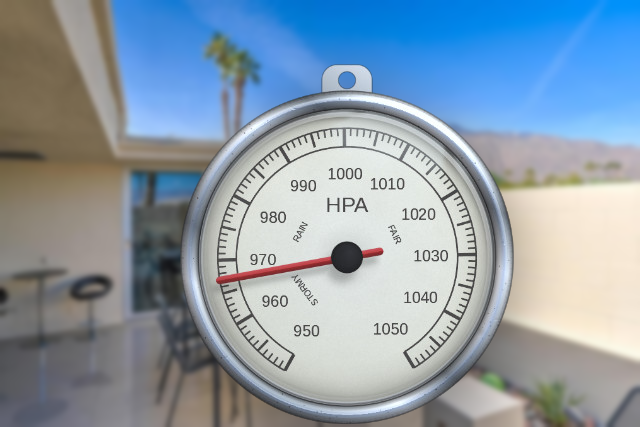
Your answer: 967 hPa
